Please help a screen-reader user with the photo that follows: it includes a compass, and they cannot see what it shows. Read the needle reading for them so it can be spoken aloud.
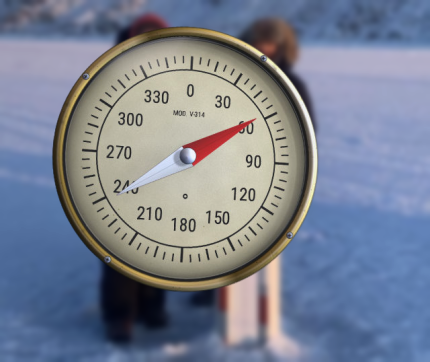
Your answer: 57.5 °
